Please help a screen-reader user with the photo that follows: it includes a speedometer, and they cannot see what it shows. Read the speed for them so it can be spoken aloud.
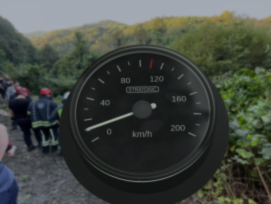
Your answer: 10 km/h
